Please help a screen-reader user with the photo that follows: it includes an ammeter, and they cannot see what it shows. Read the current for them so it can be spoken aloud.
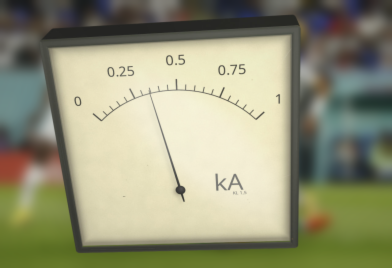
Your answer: 0.35 kA
